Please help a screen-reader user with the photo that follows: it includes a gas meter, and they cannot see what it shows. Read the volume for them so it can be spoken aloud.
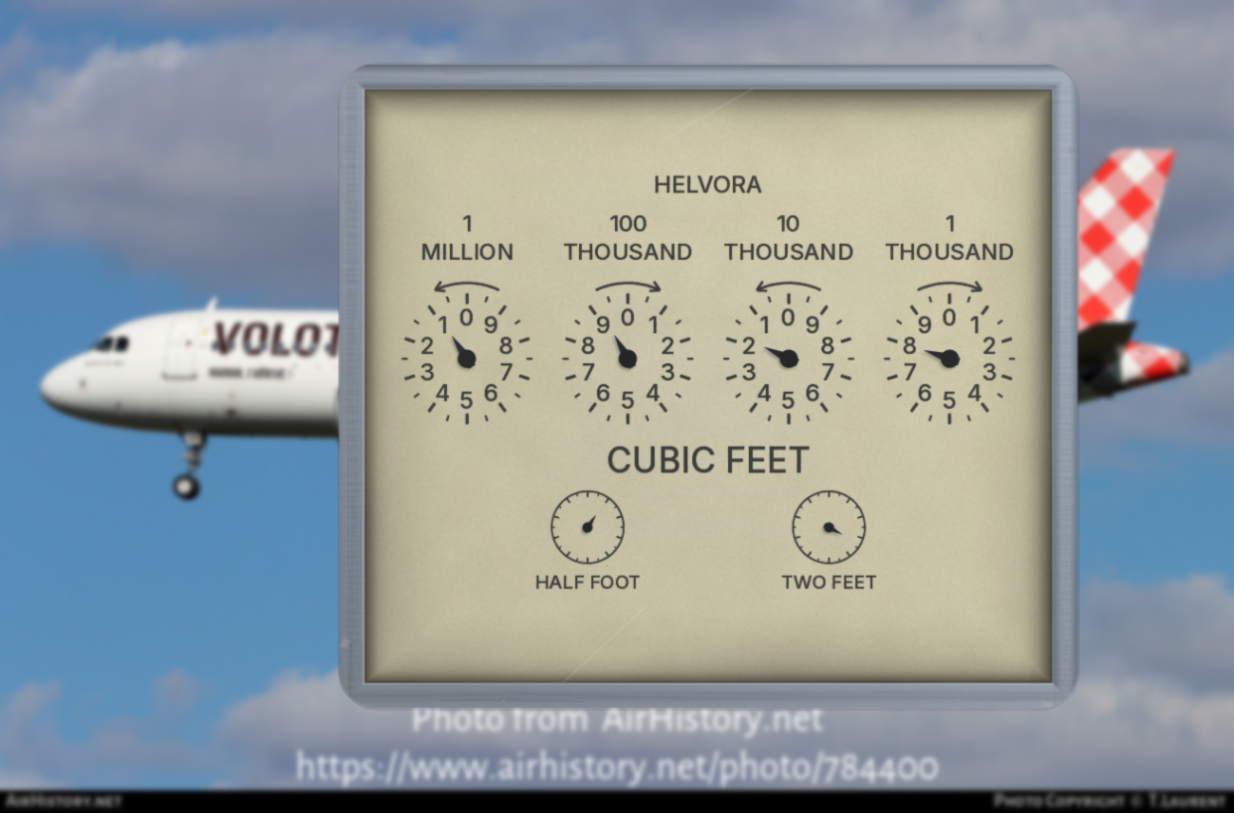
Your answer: 91800 ft³
